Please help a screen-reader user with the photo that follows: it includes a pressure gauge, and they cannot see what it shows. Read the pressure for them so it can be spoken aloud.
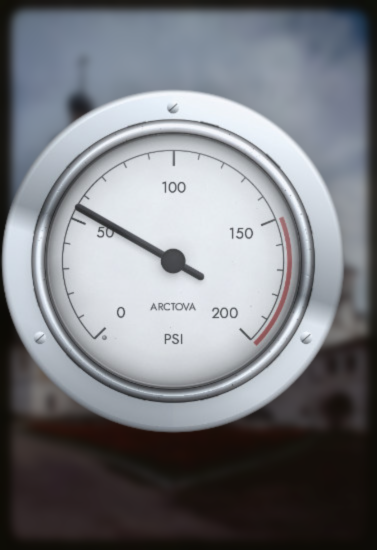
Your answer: 55 psi
